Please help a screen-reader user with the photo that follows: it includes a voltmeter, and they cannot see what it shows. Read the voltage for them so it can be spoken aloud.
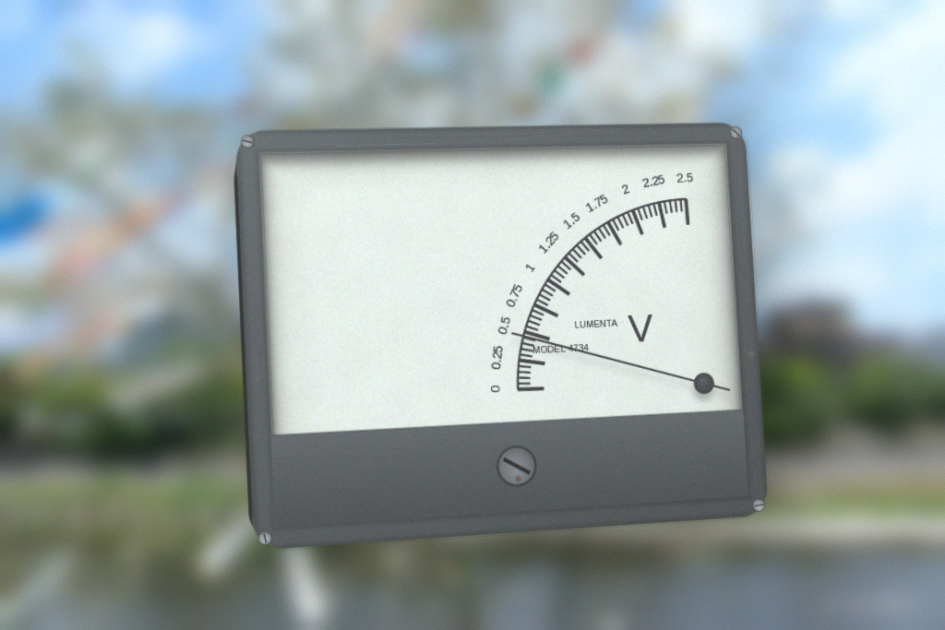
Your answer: 0.45 V
